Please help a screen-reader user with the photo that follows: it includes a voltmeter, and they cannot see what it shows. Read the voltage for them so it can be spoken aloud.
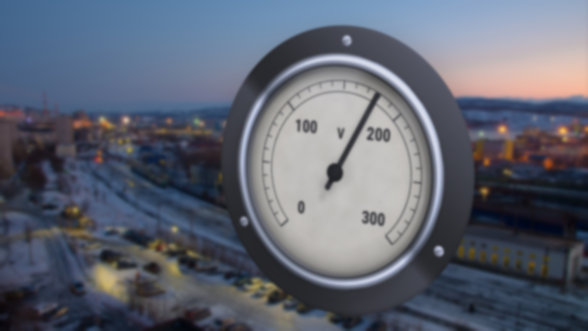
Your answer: 180 V
